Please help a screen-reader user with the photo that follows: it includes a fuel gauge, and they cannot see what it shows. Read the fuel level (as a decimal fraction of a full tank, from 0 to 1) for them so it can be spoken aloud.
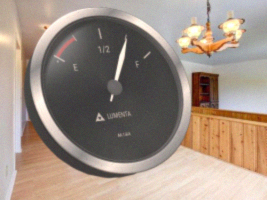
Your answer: 0.75
